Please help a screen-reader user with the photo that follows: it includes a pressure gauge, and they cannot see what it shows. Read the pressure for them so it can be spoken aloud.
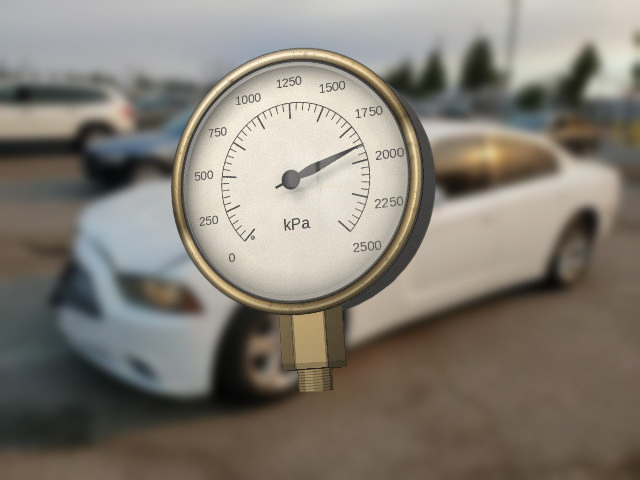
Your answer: 1900 kPa
